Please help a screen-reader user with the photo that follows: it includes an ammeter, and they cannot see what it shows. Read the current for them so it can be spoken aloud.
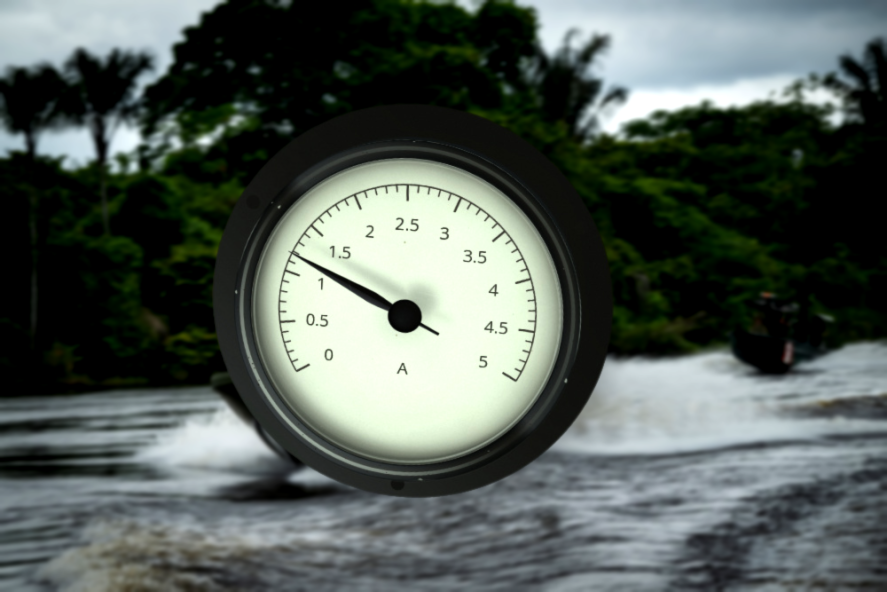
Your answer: 1.2 A
